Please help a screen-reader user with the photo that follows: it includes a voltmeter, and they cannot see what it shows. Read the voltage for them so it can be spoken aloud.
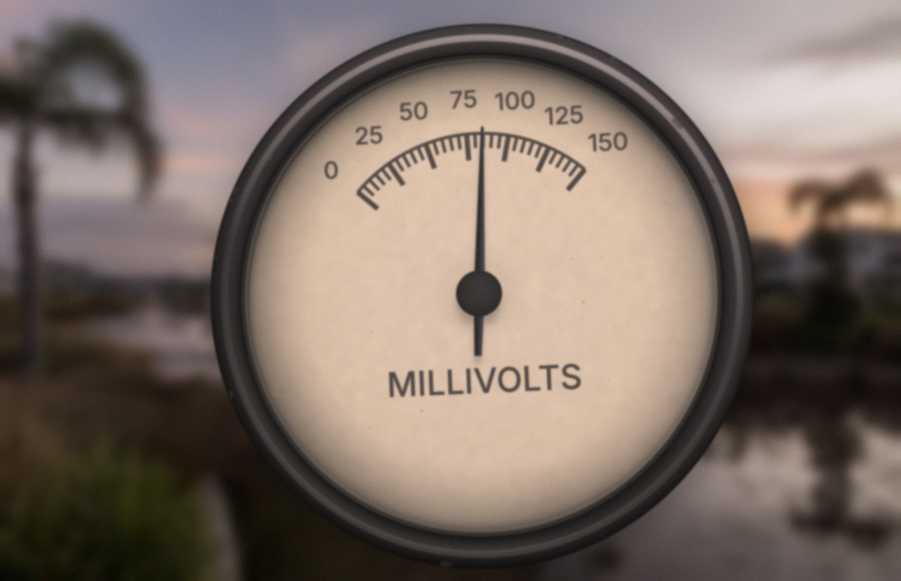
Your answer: 85 mV
